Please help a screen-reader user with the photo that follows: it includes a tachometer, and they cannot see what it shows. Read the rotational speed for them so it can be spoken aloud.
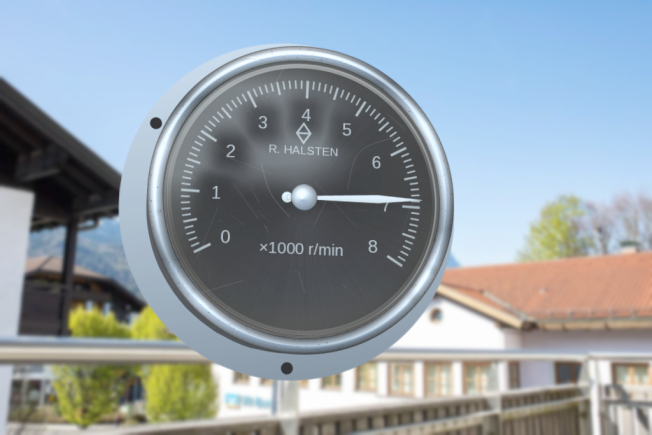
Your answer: 6900 rpm
